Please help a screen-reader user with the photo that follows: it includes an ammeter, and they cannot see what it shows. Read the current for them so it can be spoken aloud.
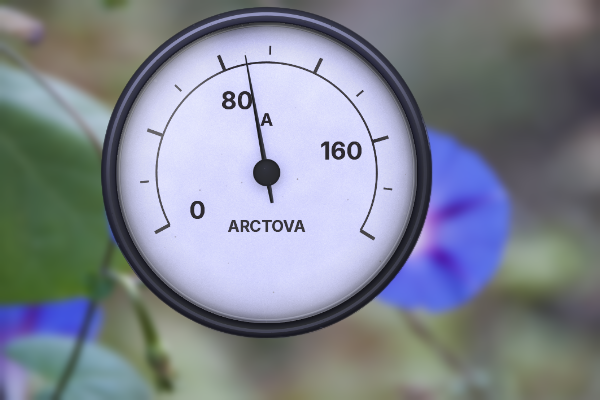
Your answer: 90 A
